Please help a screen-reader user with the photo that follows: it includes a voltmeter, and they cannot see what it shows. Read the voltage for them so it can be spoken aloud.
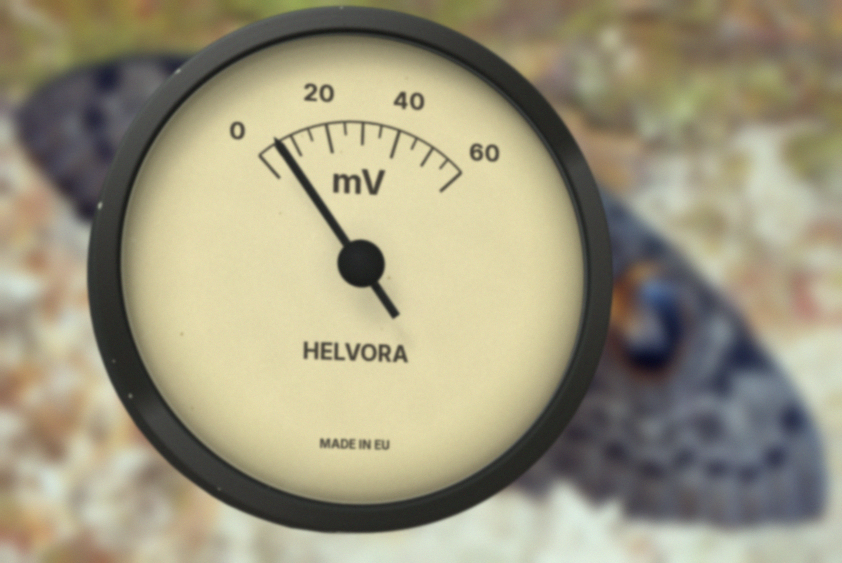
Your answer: 5 mV
